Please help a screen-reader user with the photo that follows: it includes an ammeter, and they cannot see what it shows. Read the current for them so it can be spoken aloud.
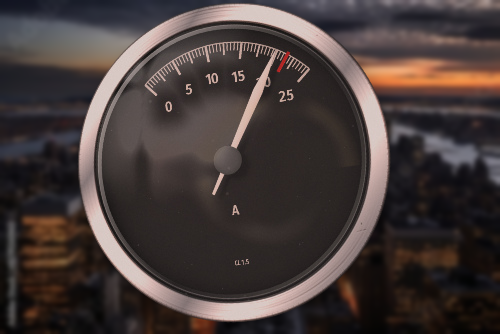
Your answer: 20 A
